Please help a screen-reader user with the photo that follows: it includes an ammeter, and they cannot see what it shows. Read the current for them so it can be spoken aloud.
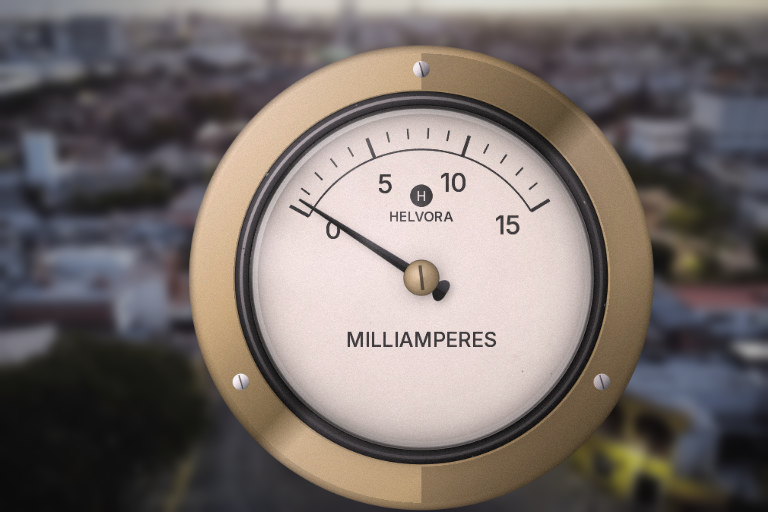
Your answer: 0.5 mA
